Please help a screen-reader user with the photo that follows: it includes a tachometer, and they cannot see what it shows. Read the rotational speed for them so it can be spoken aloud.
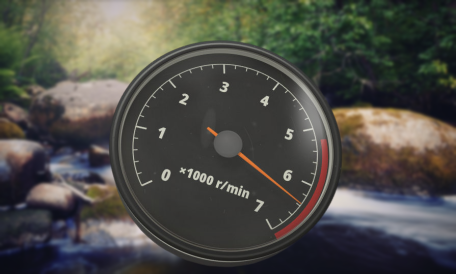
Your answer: 6400 rpm
